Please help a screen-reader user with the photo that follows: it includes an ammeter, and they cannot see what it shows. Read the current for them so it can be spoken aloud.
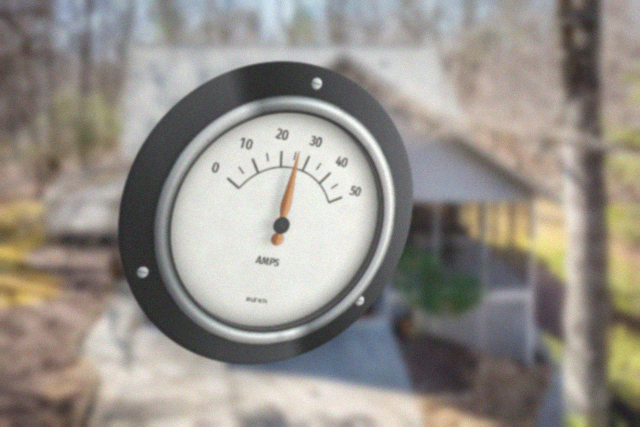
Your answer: 25 A
